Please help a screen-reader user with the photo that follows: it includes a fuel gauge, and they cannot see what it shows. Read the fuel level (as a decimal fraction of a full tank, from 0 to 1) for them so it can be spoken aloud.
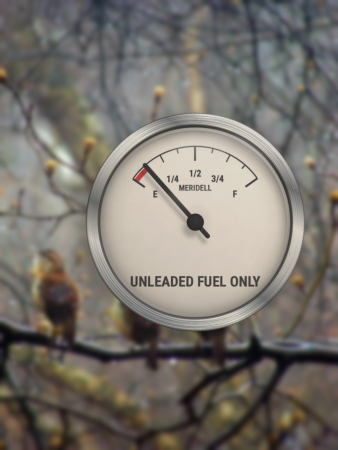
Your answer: 0.125
